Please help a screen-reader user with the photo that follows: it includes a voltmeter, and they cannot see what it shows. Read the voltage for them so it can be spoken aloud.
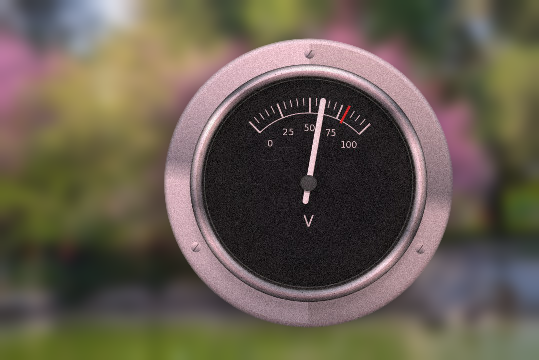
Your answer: 60 V
